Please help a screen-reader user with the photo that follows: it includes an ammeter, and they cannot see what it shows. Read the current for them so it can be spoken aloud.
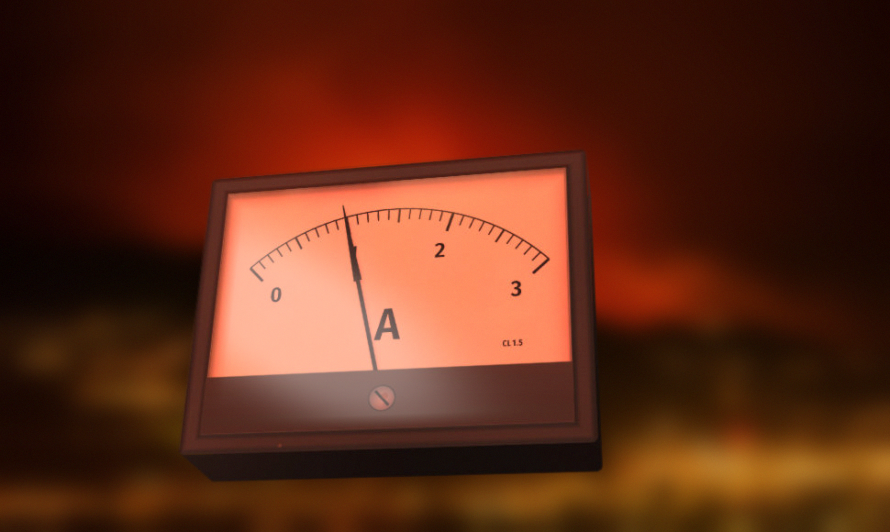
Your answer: 1 A
